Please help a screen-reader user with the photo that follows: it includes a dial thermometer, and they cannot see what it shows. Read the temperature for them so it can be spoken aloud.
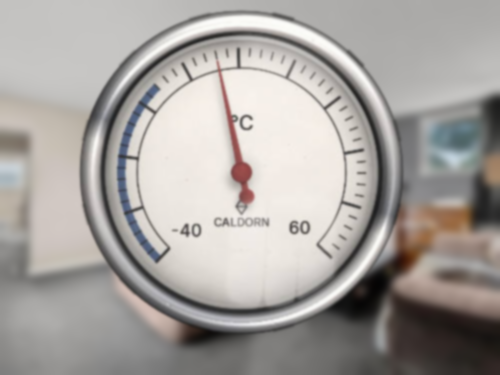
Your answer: 6 °C
